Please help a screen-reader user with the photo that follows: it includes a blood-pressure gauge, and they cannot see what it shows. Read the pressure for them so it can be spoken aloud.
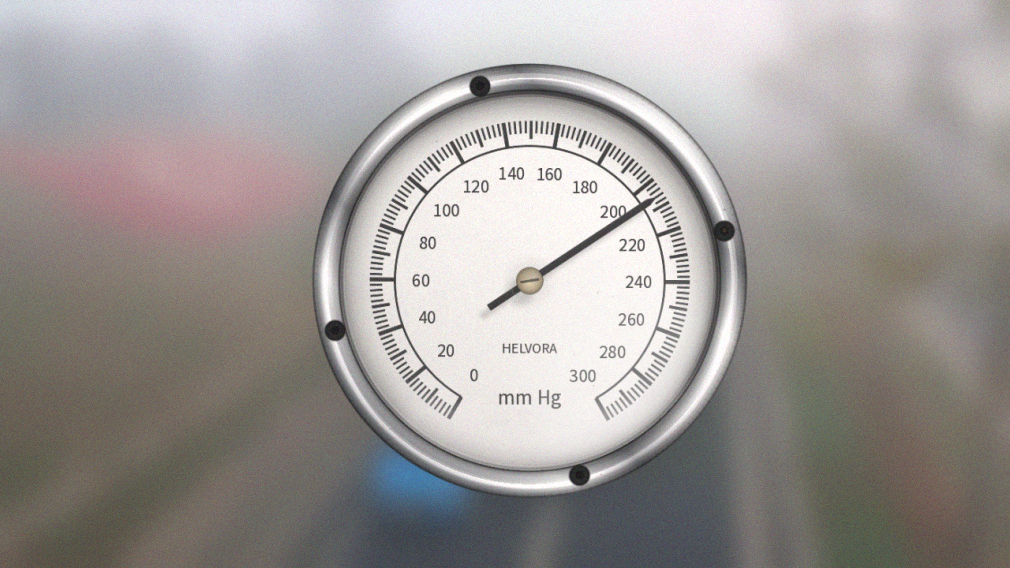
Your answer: 206 mmHg
